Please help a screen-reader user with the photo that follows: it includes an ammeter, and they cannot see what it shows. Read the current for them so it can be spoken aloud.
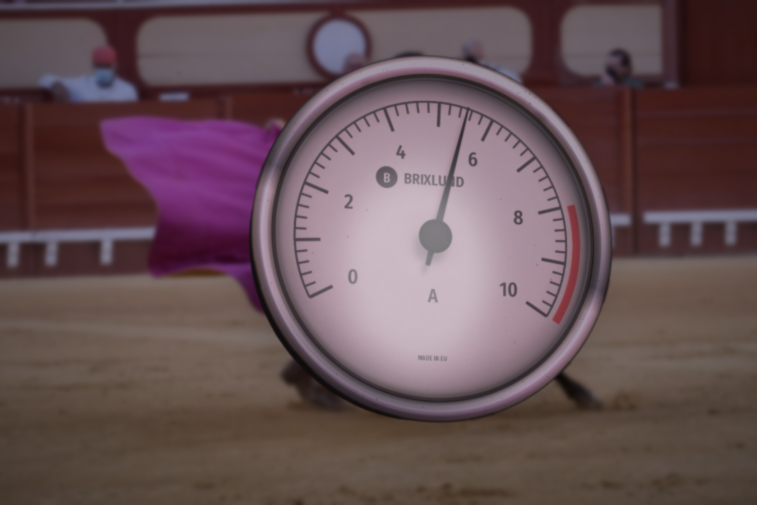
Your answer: 5.5 A
